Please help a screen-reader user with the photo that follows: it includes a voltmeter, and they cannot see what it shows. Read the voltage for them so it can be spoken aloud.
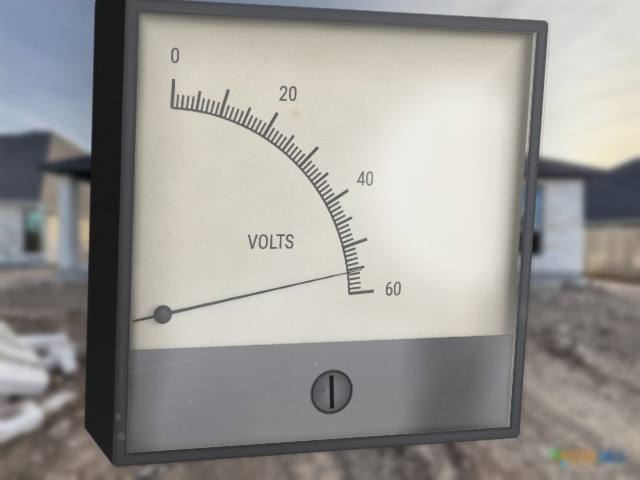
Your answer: 55 V
